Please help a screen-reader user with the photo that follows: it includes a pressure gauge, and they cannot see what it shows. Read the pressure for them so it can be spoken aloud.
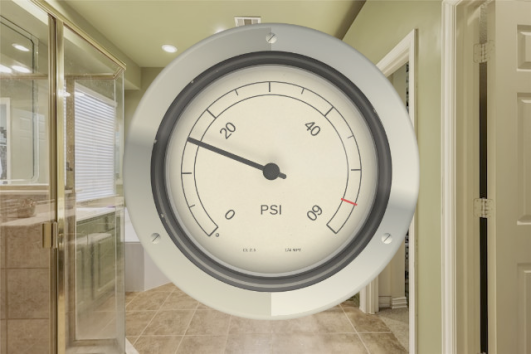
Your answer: 15 psi
